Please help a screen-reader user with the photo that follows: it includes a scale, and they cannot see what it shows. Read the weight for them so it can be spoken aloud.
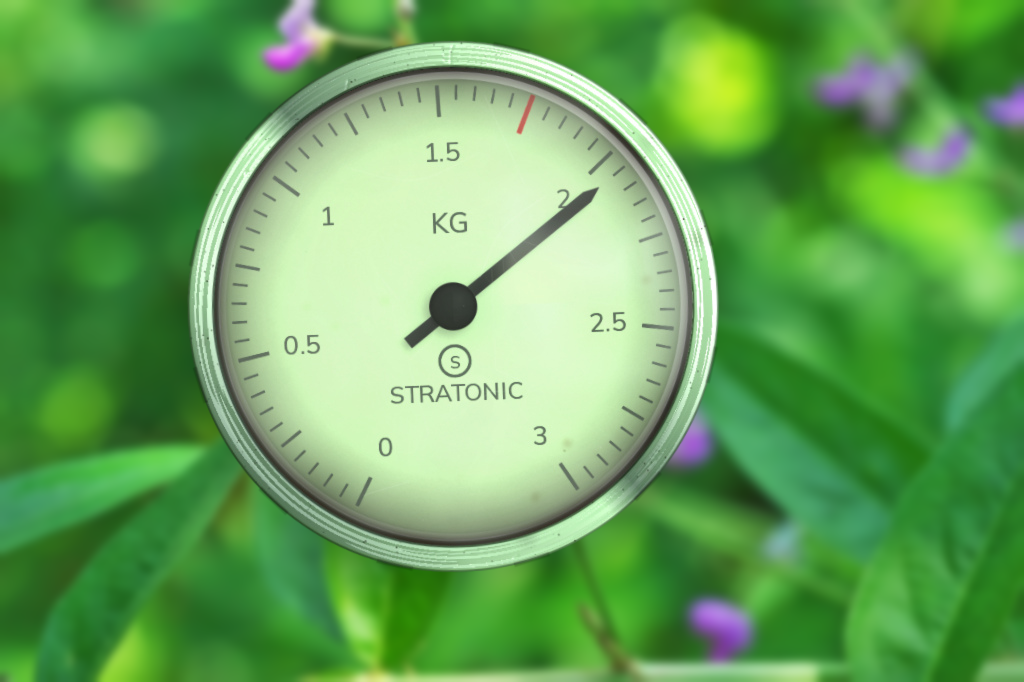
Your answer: 2.05 kg
